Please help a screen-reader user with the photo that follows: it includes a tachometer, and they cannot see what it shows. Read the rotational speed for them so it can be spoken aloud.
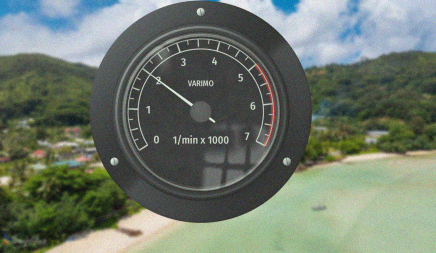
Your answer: 2000 rpm
